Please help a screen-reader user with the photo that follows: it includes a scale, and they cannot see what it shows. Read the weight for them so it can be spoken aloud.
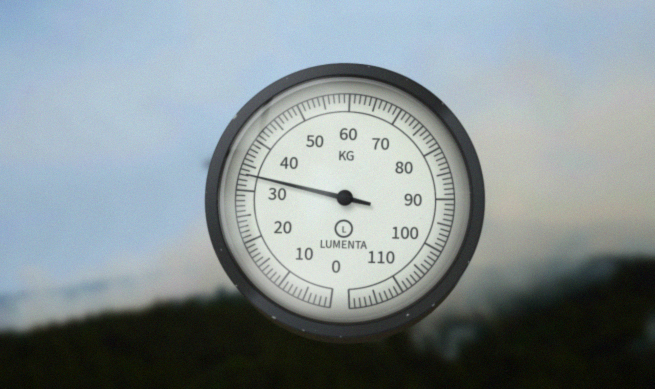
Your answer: 33 kg
